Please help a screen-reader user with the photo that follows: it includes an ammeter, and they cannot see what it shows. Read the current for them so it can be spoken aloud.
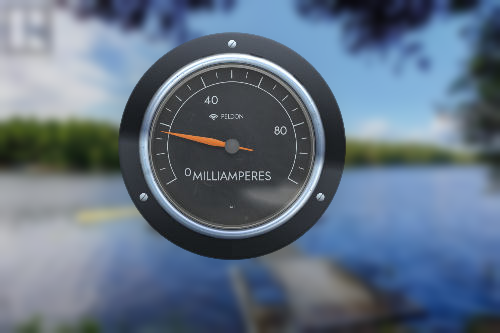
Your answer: 17.5 mA
